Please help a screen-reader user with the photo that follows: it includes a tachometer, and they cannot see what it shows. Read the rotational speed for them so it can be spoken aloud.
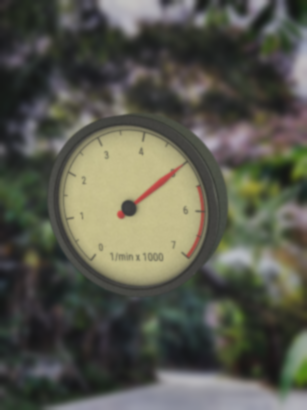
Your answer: 5000 rpm
